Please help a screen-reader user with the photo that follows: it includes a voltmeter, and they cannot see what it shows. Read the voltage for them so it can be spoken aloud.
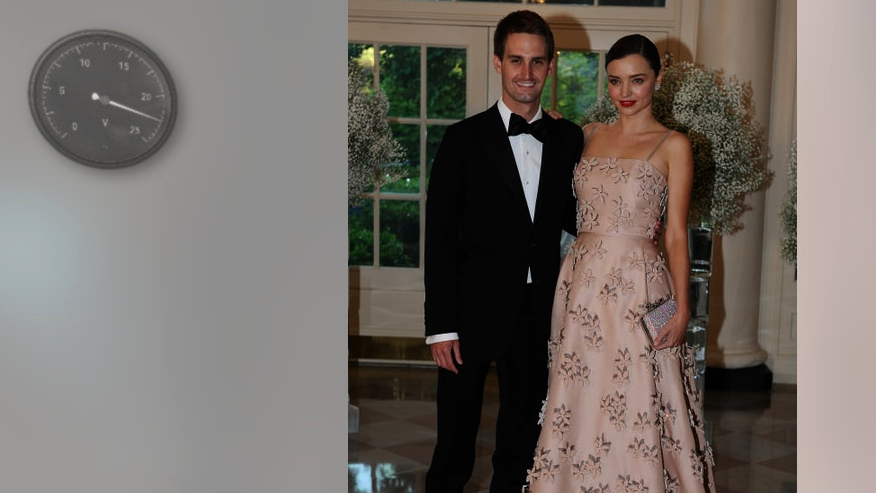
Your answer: 22.5 V
